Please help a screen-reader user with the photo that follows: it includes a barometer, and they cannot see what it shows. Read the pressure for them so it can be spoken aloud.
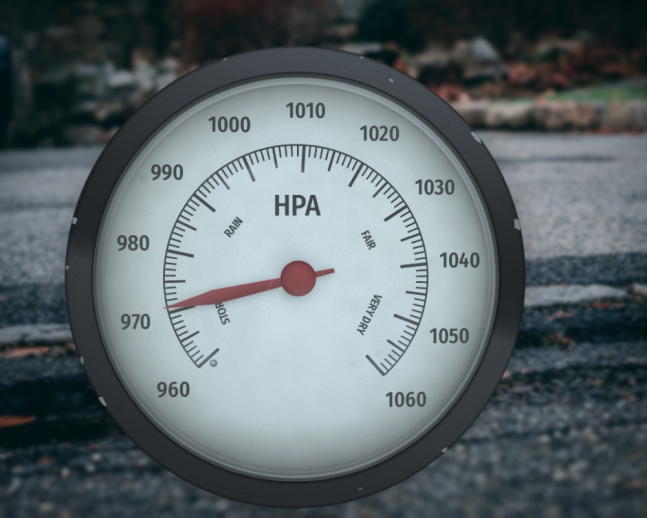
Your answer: 971 hPa
